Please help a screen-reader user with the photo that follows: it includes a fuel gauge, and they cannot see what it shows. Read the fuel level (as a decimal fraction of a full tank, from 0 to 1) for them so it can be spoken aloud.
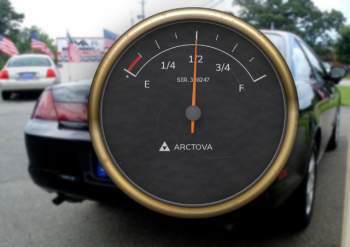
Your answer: 0.5
